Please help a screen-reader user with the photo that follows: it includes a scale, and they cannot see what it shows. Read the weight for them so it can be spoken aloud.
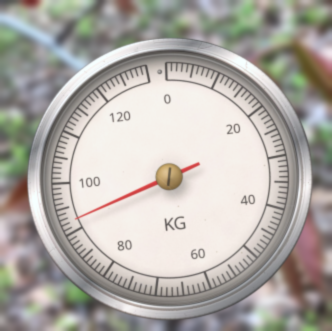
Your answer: 92 kg
